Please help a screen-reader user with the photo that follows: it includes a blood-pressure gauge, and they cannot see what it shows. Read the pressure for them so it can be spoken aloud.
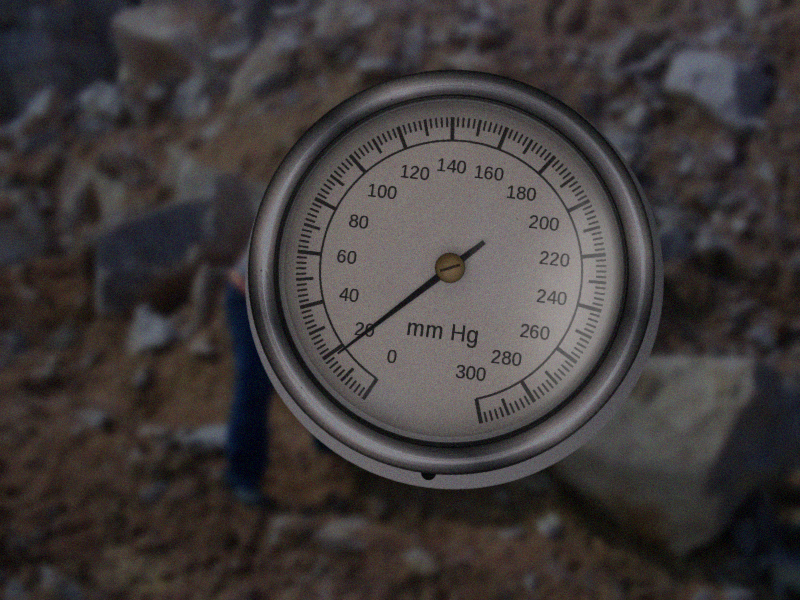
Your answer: 18 mmHg
